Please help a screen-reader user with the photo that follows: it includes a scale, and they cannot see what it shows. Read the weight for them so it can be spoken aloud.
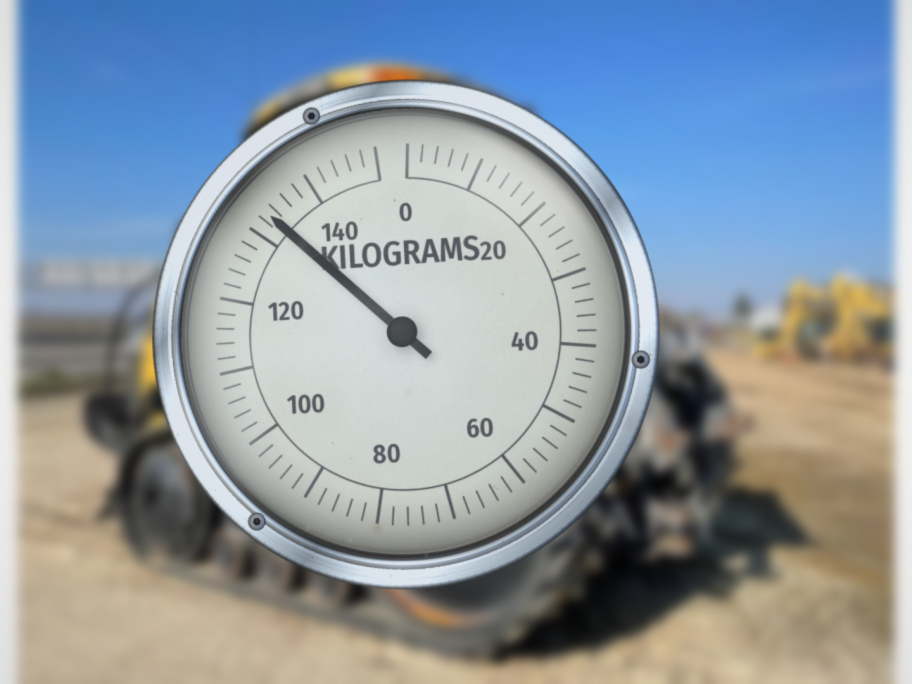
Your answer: 133 kg
